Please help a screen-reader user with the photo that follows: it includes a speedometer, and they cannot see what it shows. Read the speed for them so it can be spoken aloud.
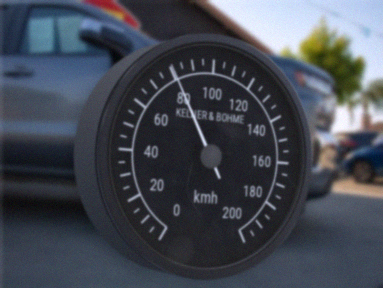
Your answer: 80 km/h
